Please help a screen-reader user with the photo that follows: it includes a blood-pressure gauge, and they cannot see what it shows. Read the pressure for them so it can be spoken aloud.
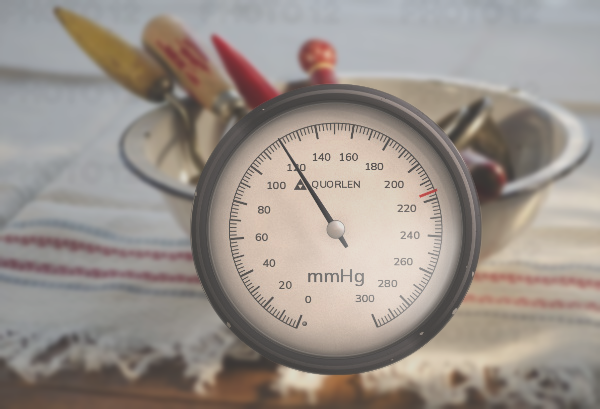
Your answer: 120 mmHg
